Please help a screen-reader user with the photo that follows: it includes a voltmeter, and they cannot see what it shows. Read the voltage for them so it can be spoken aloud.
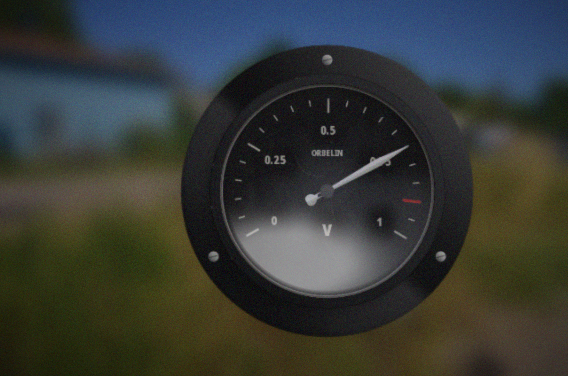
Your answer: 0.75 V
